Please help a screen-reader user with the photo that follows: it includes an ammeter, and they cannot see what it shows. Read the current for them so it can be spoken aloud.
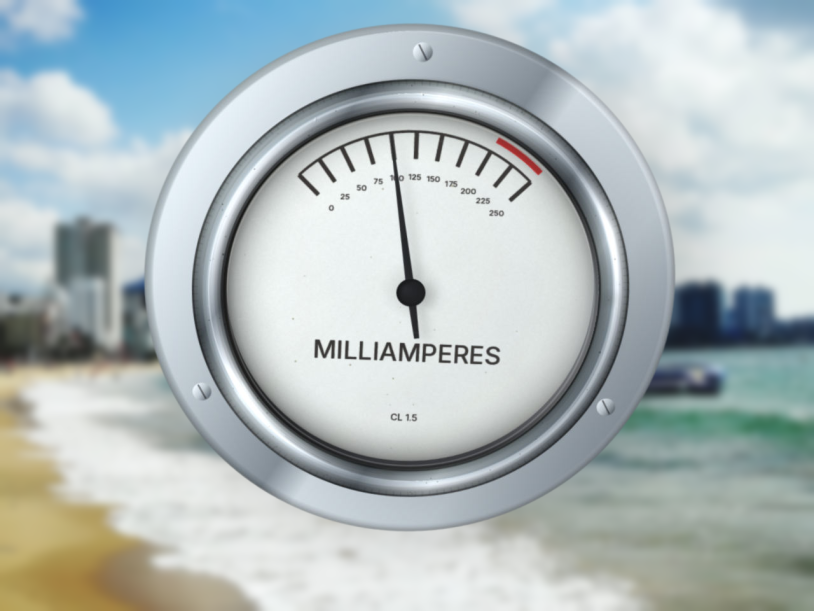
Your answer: 100 mA
